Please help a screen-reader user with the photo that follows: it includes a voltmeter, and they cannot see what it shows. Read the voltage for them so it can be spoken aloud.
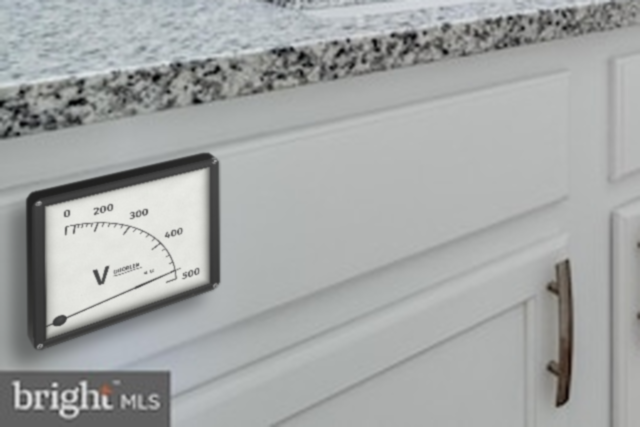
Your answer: 480 V
